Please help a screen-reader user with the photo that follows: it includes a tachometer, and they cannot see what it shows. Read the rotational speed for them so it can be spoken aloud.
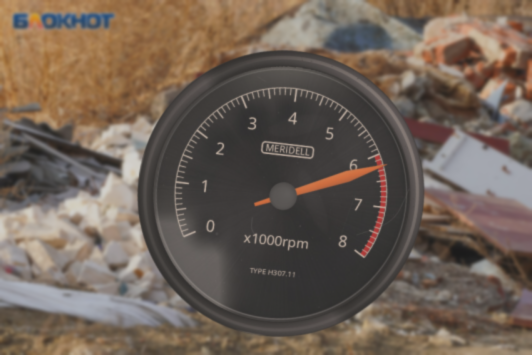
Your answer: 6200 rpm
